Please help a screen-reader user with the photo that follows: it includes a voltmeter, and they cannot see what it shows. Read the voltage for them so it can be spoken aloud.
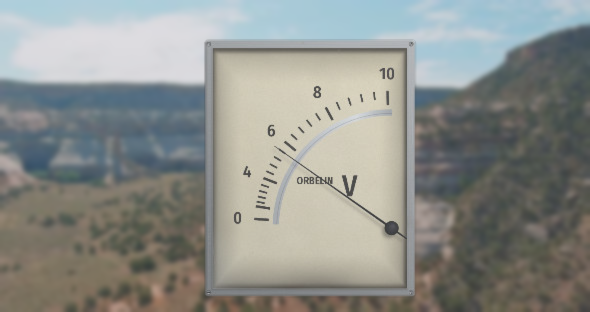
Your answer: 5.6 V
